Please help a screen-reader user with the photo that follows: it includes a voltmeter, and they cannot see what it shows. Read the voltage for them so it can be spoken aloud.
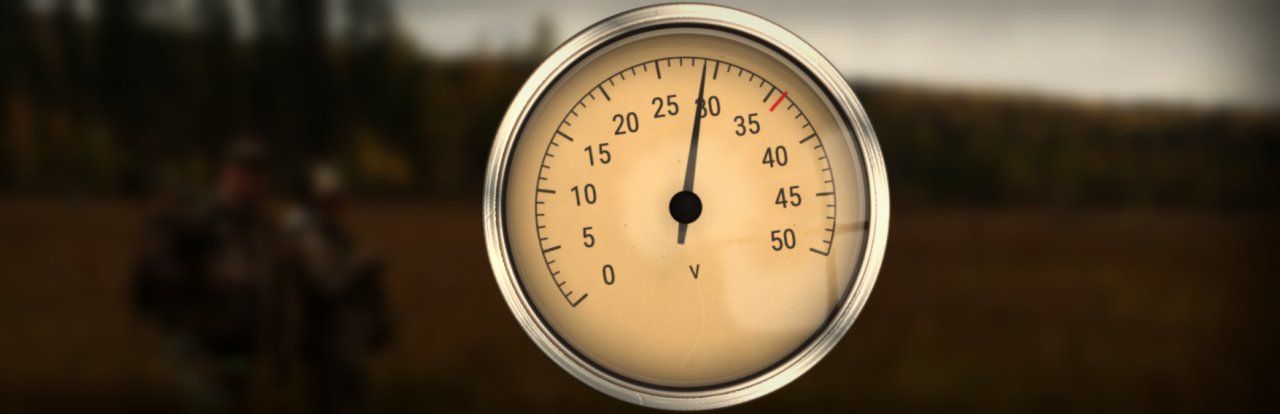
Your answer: 29 V
